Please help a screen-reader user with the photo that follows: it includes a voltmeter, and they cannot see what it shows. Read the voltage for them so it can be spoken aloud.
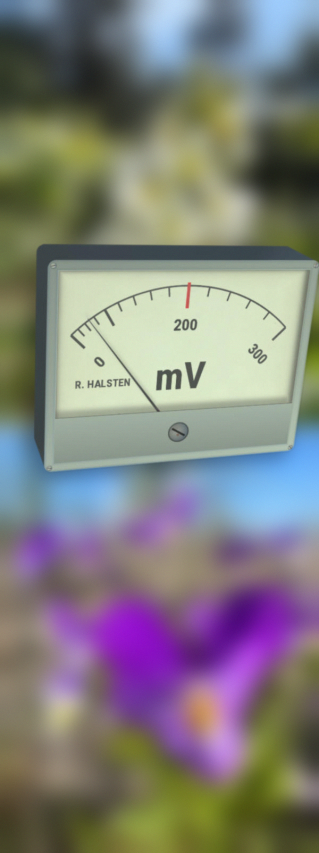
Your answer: 70 mV
